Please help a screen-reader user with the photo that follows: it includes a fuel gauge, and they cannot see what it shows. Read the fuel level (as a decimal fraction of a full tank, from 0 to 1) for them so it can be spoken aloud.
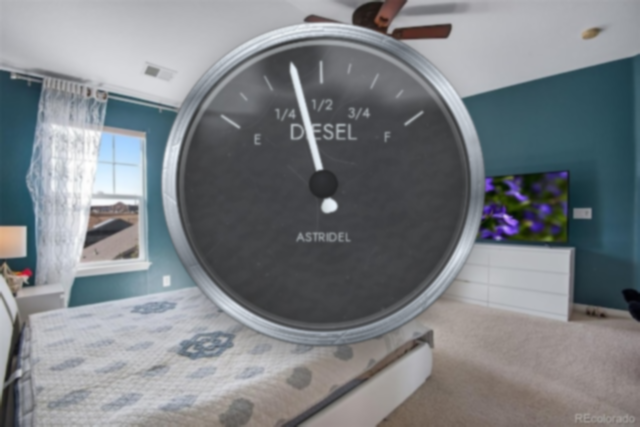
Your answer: 0.375
